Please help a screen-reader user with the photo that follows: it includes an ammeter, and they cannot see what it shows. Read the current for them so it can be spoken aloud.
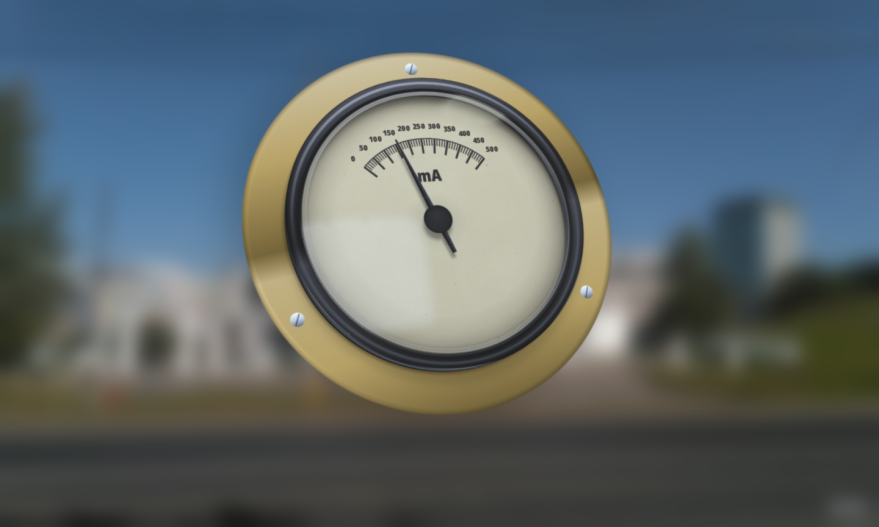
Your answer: 150 mA
